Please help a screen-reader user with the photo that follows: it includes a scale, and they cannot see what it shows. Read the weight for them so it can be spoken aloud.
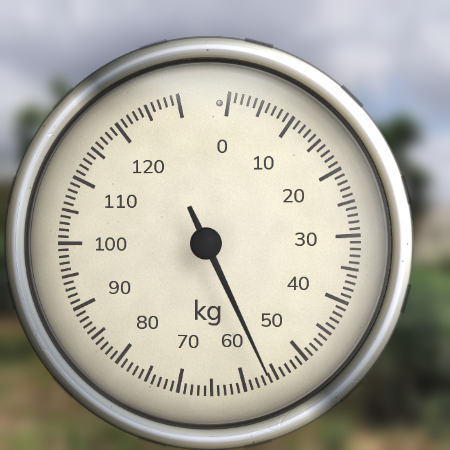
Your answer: 56 kg
